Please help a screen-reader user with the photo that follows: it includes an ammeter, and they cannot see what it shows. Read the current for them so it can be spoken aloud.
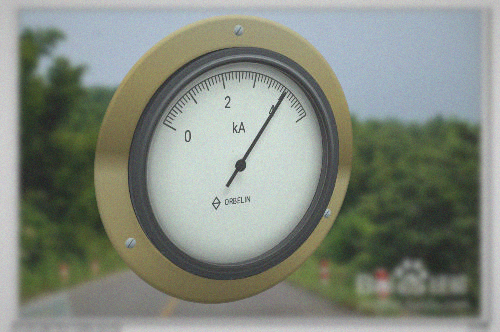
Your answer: 4 kA
